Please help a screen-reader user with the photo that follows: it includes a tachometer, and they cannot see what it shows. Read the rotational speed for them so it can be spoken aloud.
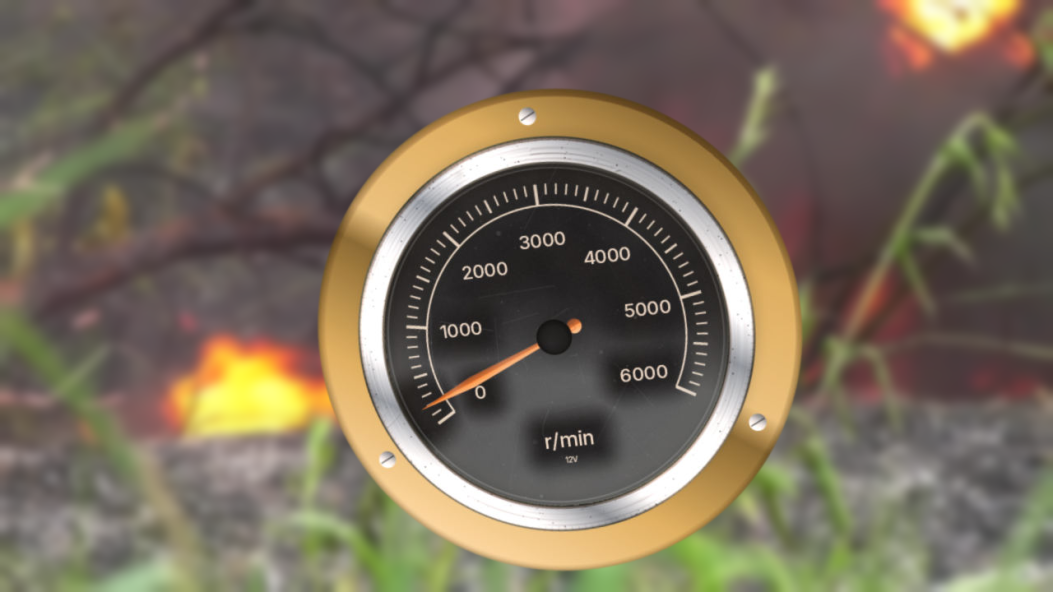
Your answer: 200 rpm
